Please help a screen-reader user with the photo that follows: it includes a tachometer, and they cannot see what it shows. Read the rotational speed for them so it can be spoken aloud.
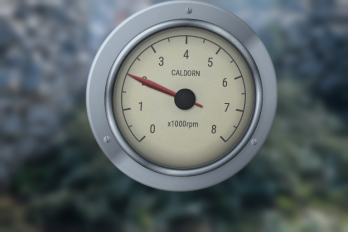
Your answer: 2000 rpm
